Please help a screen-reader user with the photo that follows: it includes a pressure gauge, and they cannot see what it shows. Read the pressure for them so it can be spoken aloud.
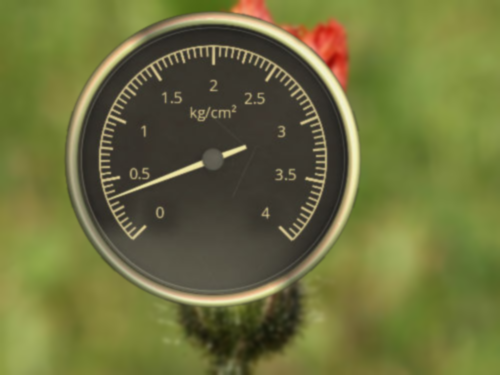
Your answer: 0.35 kg/cm²
